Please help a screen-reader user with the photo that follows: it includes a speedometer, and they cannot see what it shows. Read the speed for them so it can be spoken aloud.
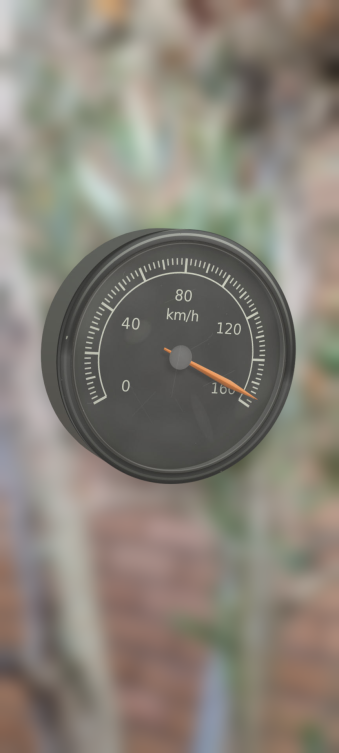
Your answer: 156 km/h
